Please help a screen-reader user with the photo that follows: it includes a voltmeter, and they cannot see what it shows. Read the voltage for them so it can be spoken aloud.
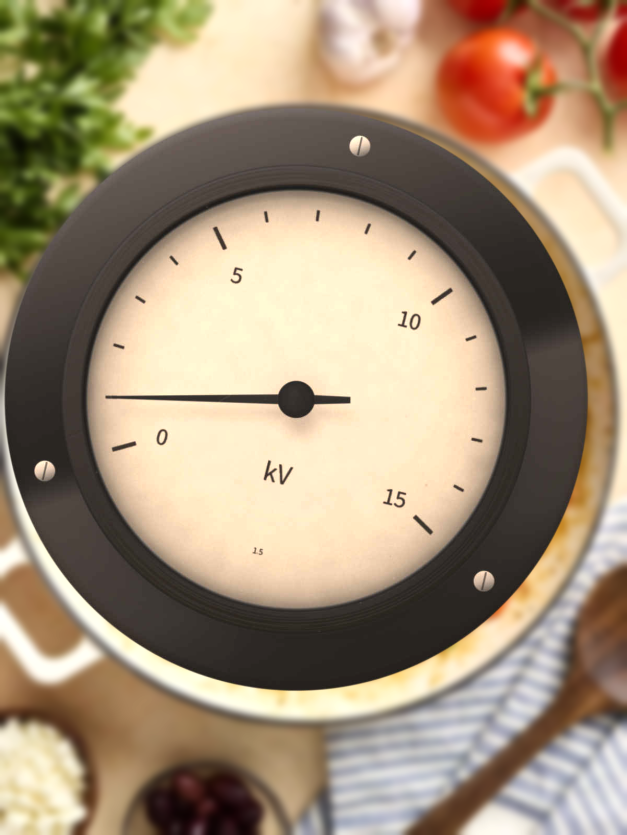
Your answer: 1 kV
